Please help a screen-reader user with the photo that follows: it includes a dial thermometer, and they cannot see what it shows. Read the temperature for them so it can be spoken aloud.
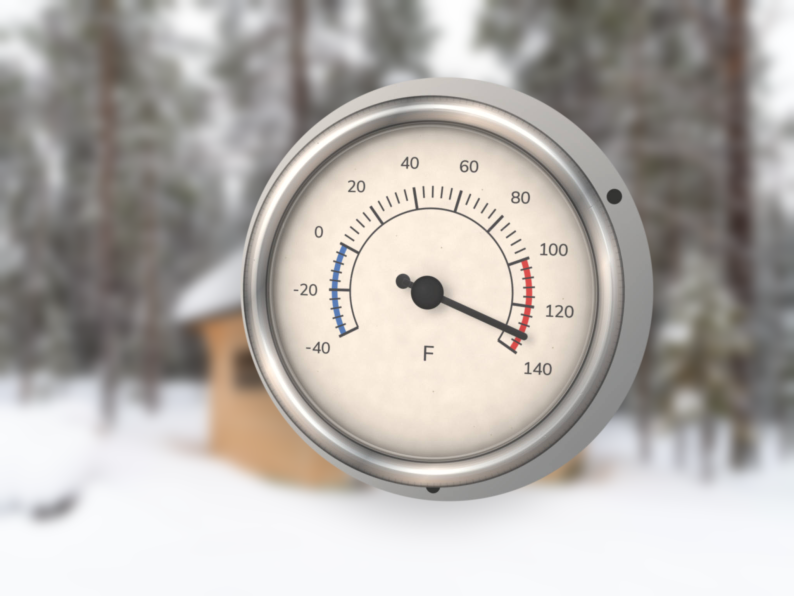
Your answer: 132 °F
